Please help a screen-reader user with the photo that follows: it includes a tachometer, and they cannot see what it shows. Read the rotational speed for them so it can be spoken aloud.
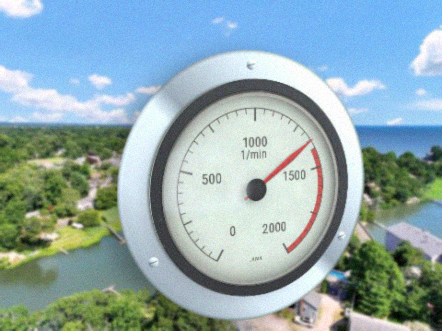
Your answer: 1350 rpm
